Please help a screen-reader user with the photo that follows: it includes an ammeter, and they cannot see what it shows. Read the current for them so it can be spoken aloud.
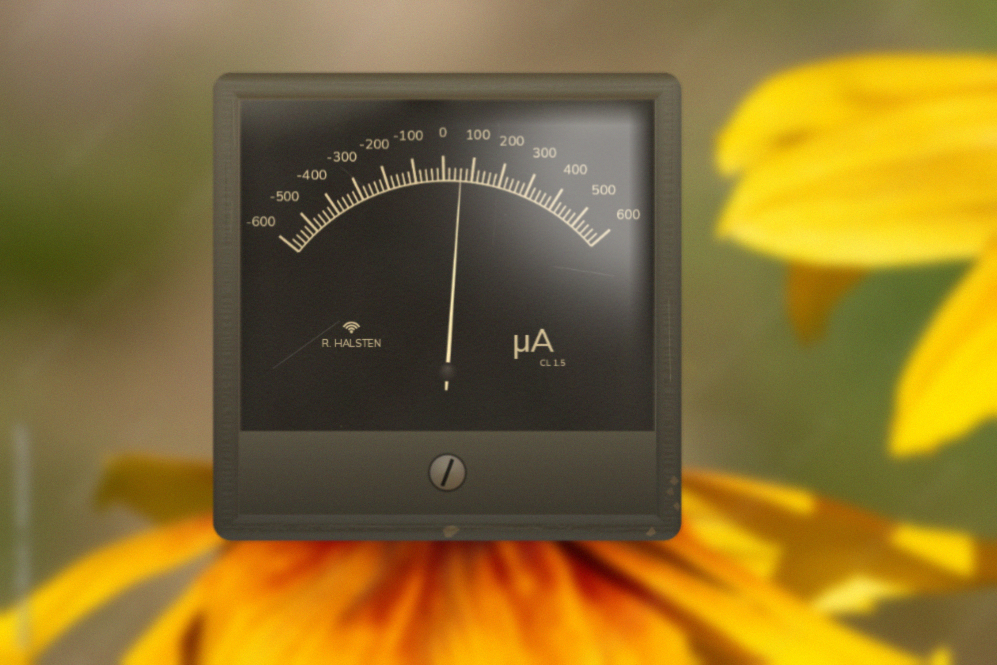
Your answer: 60 µA
